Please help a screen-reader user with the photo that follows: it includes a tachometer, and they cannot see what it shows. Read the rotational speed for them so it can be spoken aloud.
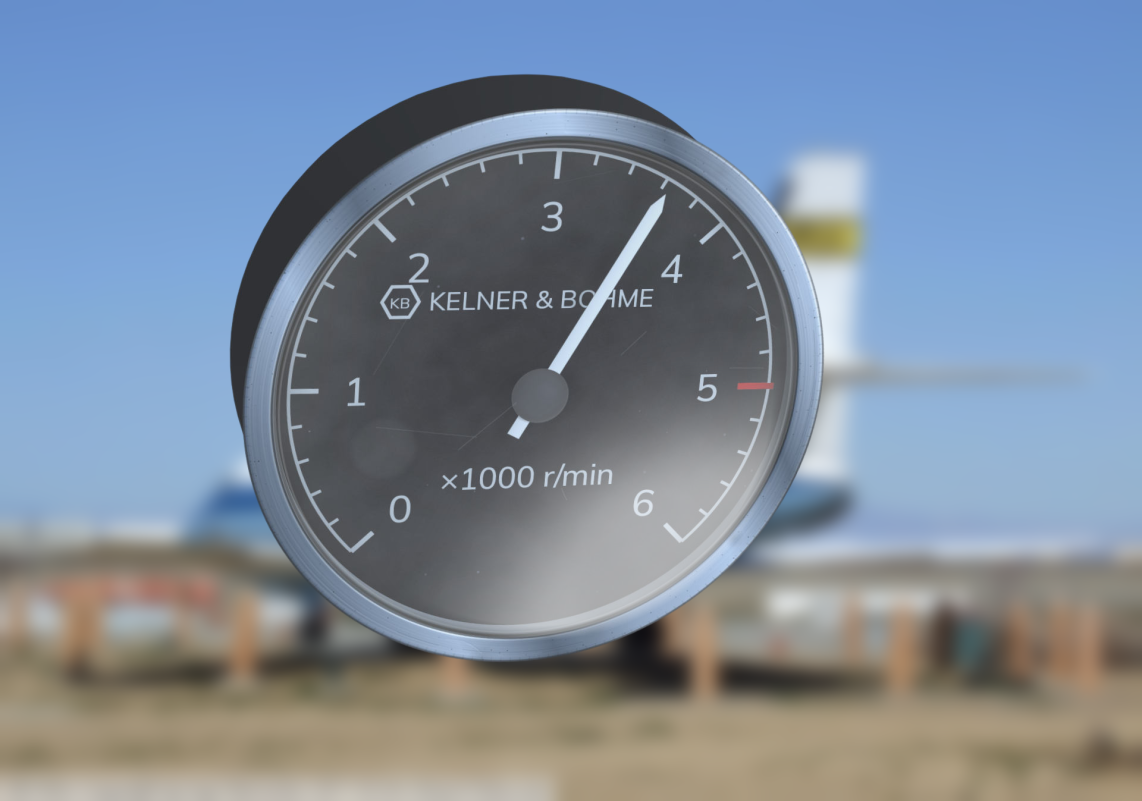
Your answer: 3600 rpm
